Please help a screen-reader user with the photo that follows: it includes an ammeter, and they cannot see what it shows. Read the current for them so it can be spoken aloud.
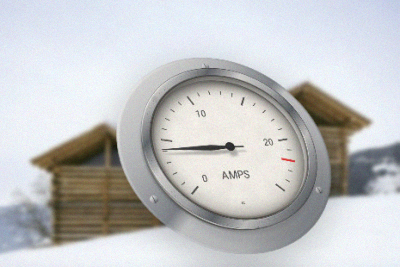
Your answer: 4 A
